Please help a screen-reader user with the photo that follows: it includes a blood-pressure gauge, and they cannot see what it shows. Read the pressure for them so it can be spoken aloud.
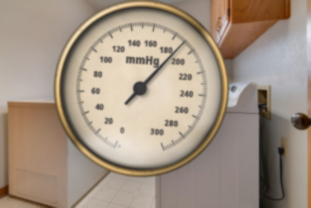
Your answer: 190 mmHg
